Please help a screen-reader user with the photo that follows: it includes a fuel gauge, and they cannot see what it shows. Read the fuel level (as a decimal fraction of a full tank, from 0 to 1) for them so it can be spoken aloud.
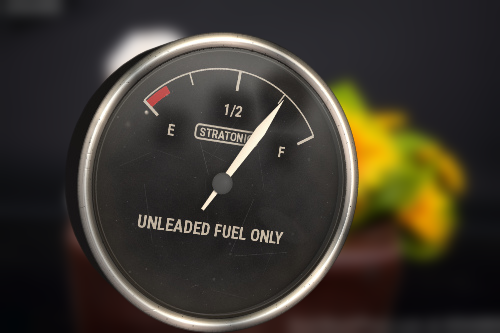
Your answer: 0.75
